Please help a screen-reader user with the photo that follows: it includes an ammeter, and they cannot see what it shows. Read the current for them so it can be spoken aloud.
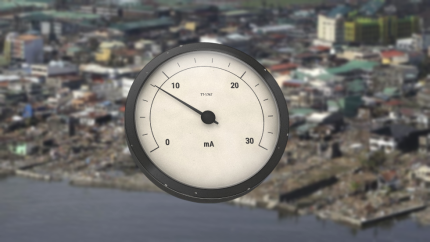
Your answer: 8 mA
